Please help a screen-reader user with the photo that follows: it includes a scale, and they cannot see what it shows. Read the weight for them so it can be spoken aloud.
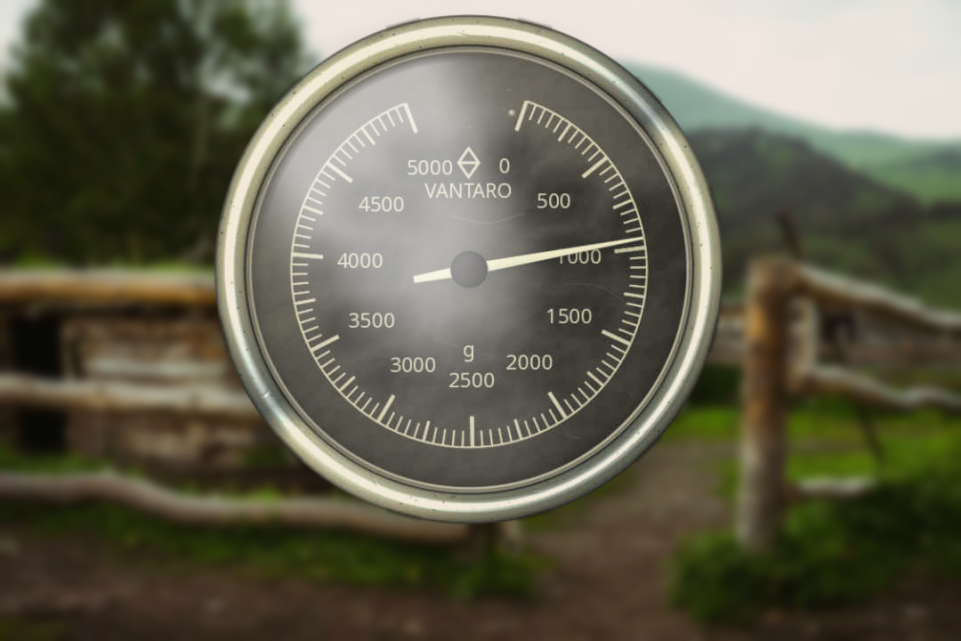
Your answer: 950 g
